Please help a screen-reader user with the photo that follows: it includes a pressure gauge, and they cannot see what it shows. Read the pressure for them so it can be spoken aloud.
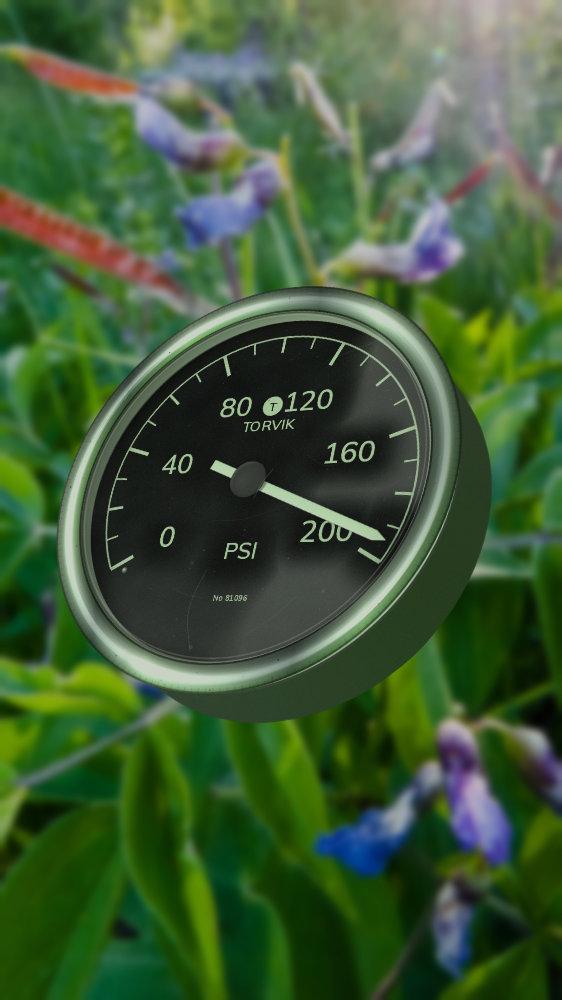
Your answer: 195 psi
